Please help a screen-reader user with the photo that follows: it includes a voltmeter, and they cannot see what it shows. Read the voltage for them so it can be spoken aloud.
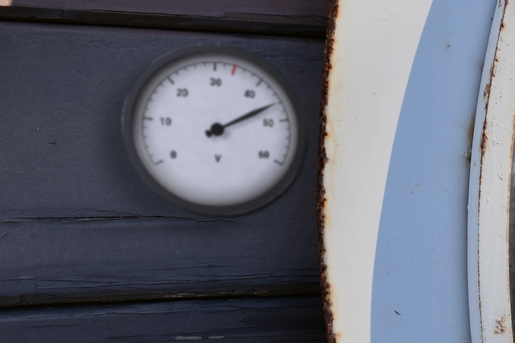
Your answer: 46 V
